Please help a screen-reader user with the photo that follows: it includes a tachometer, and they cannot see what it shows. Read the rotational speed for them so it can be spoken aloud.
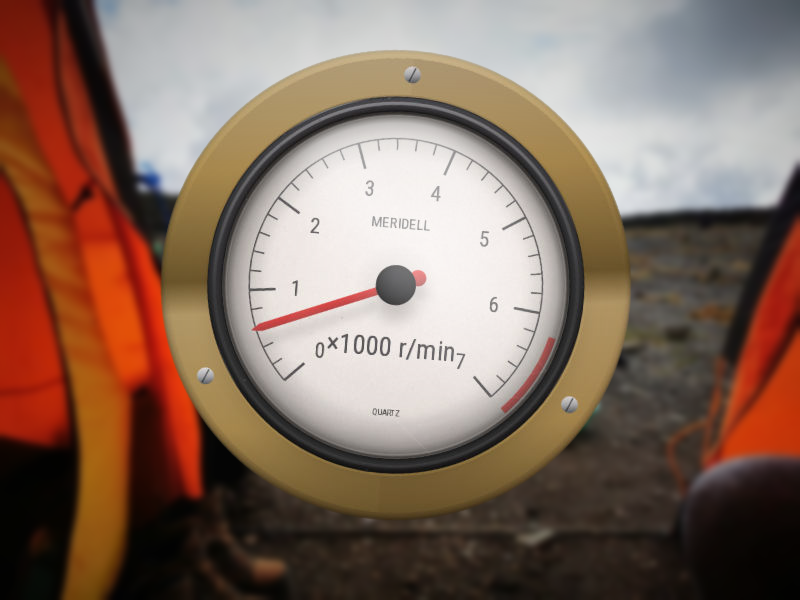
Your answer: 600 rpm
